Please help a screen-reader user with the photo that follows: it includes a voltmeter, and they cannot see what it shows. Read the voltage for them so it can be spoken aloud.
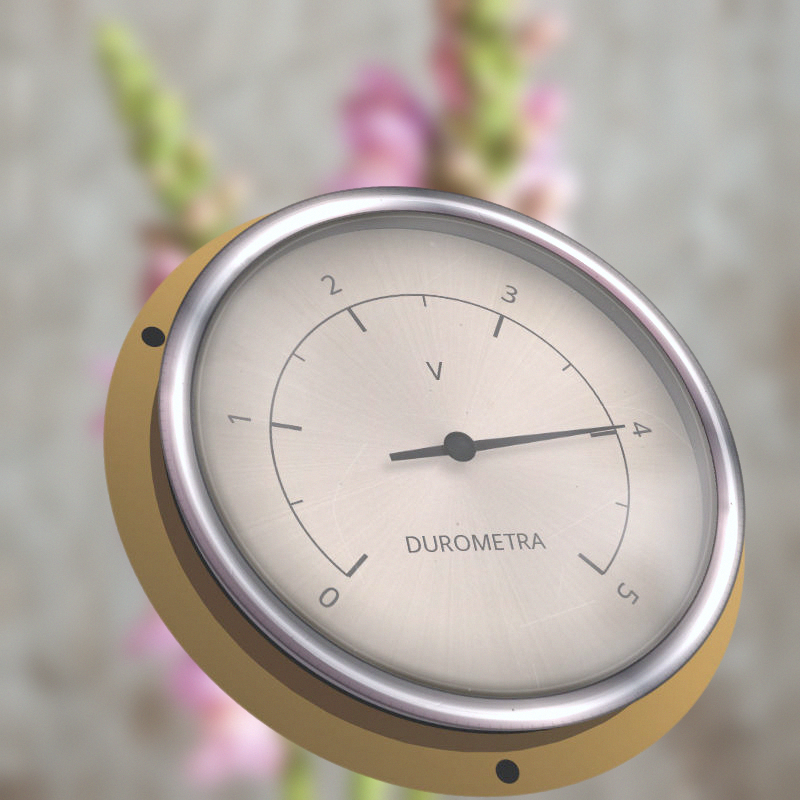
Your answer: 4 V
